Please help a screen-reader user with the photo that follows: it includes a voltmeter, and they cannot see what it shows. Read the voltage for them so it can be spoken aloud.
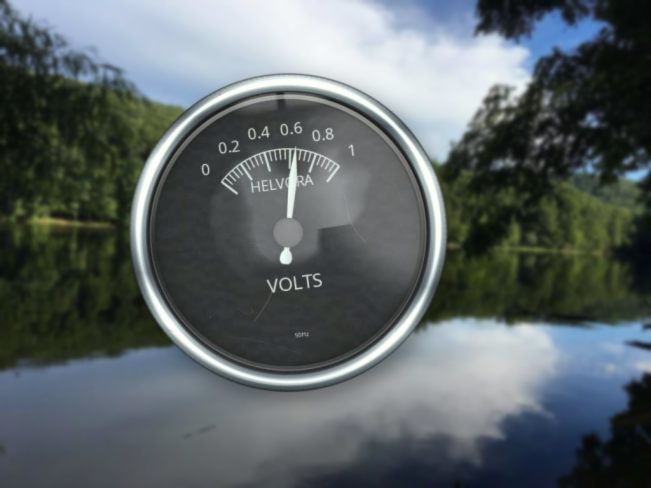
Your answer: 0.64 V
